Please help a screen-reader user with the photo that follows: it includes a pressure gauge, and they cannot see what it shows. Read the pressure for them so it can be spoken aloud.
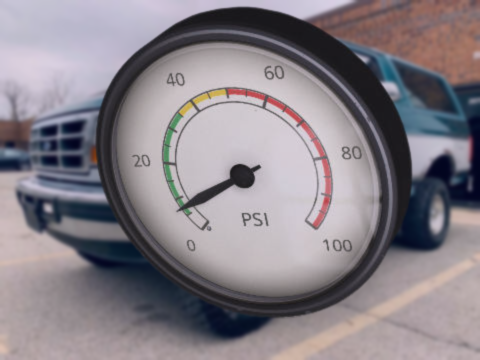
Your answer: 7.5 psi
